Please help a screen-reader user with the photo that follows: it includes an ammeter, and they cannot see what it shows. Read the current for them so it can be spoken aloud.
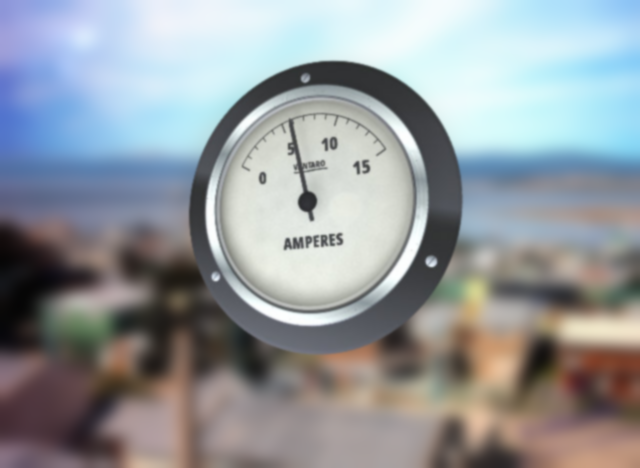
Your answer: 6 A
